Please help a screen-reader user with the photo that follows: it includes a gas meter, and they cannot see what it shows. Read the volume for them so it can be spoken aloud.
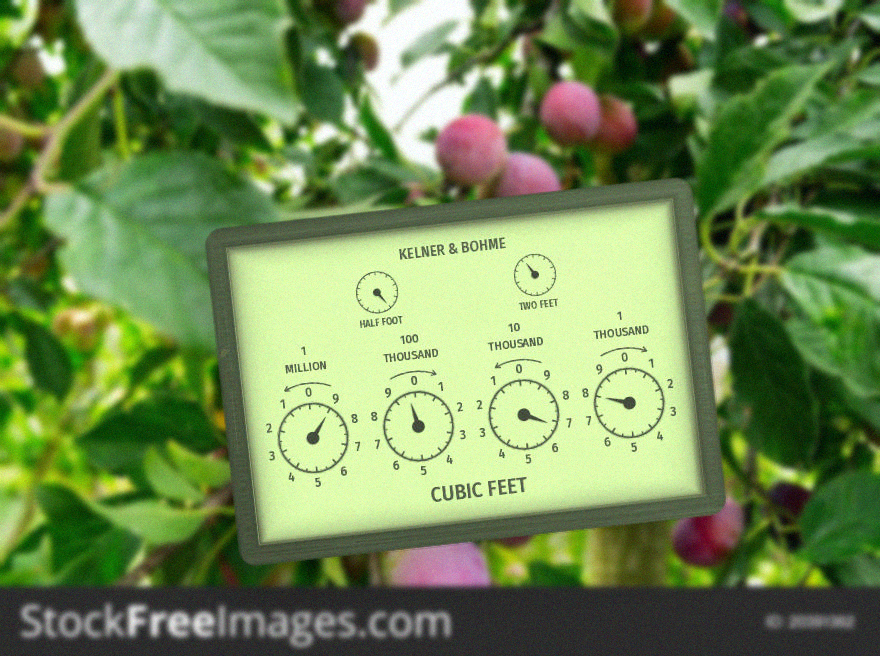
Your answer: 896800 ft³
